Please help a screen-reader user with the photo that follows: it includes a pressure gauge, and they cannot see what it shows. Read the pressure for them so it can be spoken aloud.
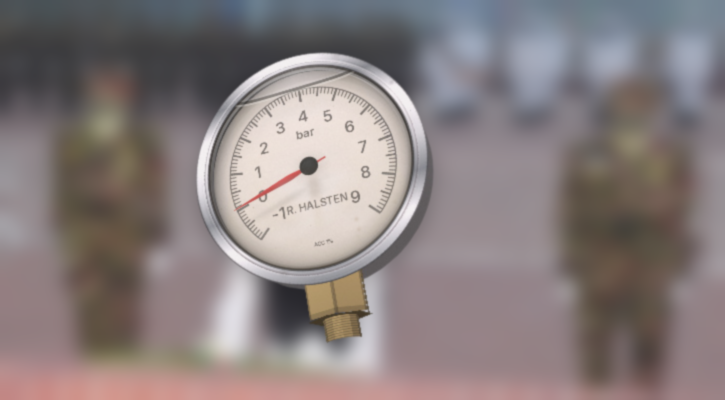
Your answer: 0 bar
